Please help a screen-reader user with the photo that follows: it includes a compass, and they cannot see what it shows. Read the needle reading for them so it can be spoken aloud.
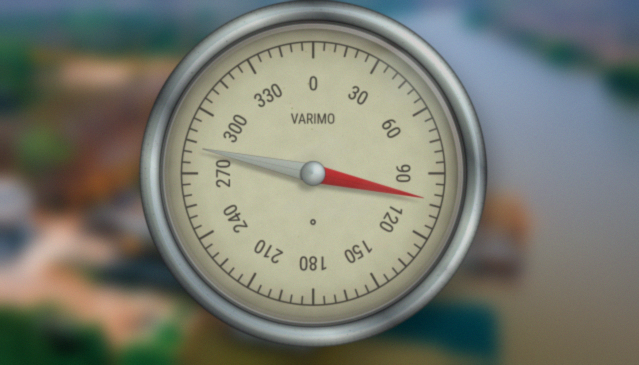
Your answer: 102.5 °
